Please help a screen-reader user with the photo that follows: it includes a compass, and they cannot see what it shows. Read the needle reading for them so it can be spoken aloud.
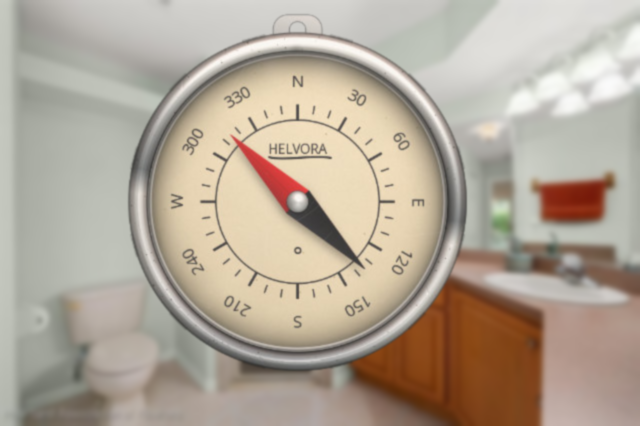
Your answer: 315 °
